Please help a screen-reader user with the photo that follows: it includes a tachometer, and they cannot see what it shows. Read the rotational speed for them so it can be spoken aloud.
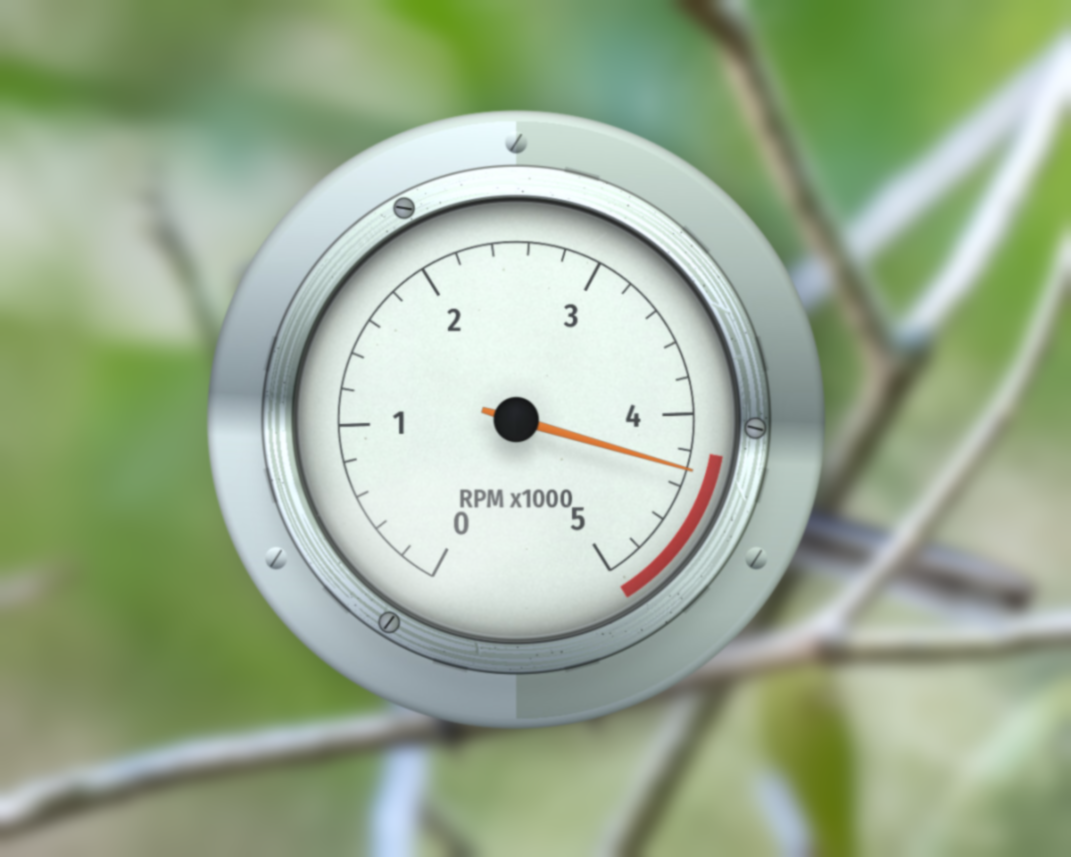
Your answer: 4300 rpm
